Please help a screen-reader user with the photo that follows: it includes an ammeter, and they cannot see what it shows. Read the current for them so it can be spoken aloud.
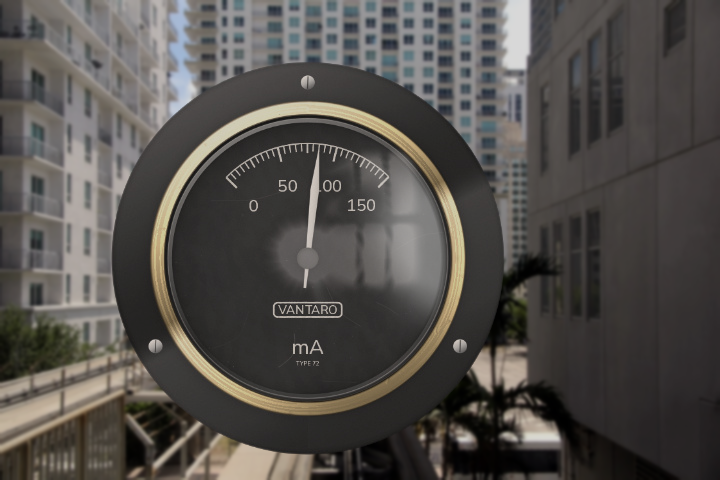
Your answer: 85 mA
